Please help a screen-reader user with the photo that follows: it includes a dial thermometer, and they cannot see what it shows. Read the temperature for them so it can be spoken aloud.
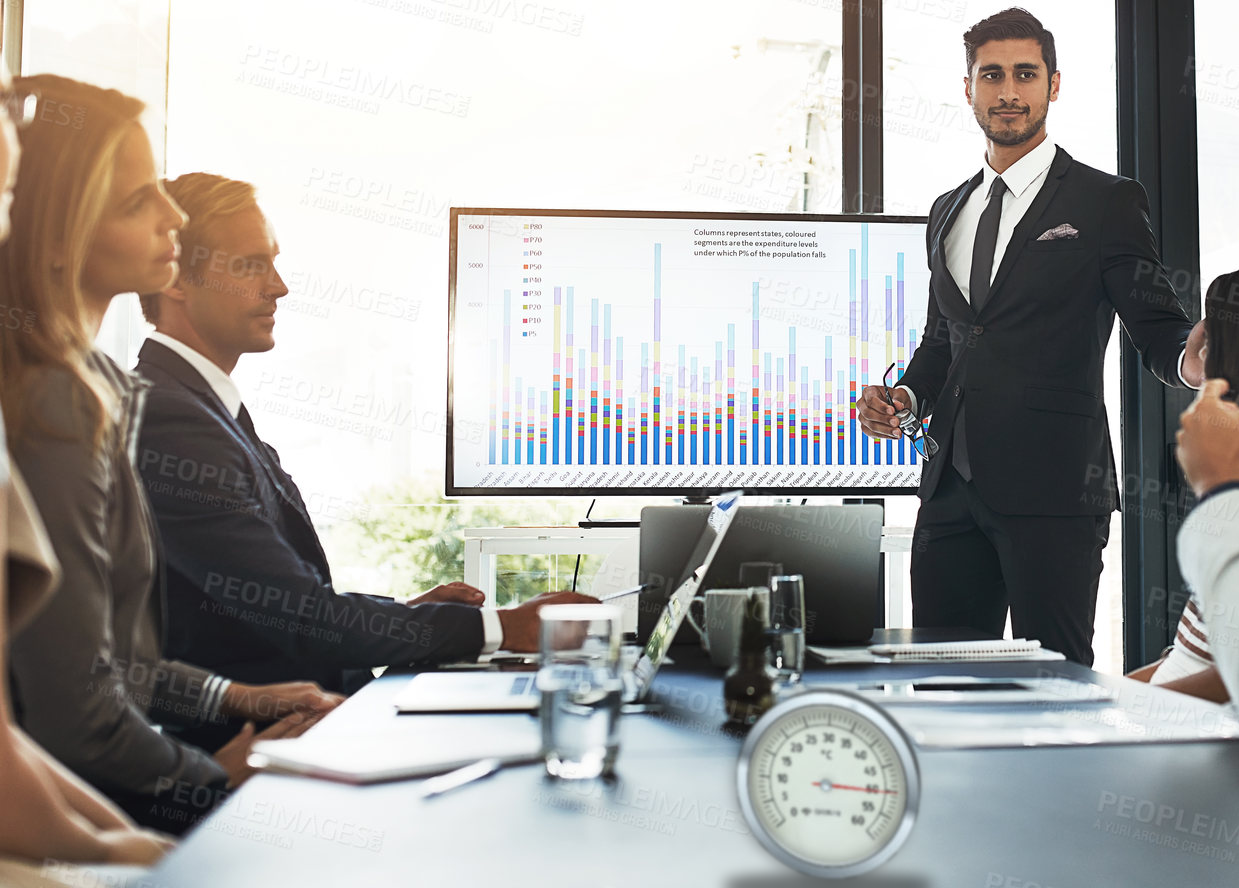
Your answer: 50 °C
